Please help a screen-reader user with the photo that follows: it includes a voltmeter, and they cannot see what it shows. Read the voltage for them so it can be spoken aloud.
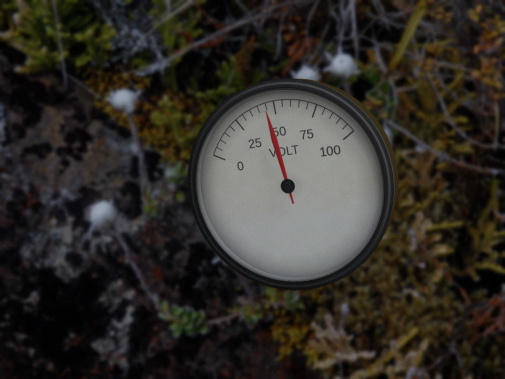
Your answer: 45 V
